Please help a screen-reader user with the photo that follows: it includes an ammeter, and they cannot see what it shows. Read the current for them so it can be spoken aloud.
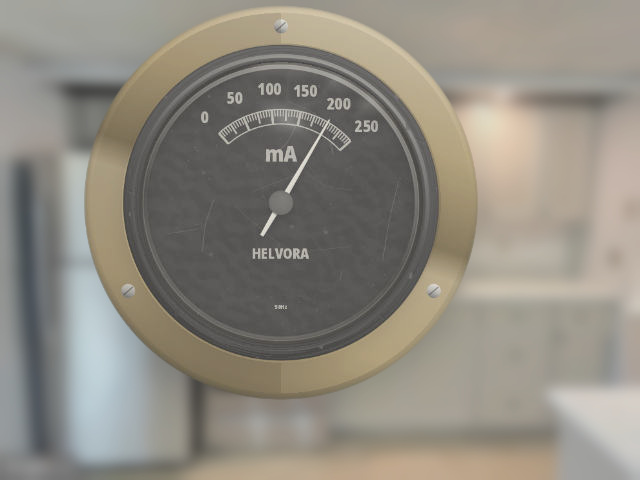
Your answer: 200 mA
